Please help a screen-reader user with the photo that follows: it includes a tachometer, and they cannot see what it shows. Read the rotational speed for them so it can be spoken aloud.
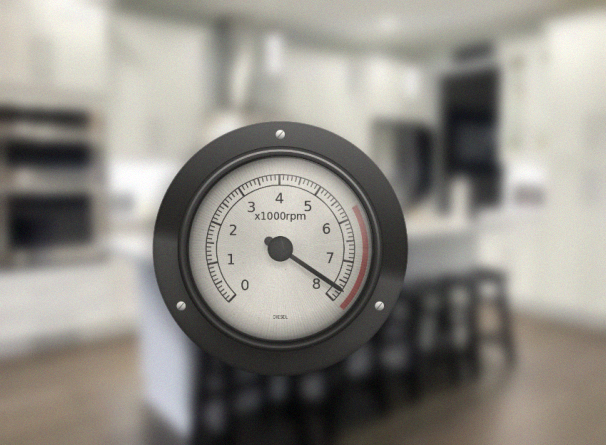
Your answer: 7700 rpm
